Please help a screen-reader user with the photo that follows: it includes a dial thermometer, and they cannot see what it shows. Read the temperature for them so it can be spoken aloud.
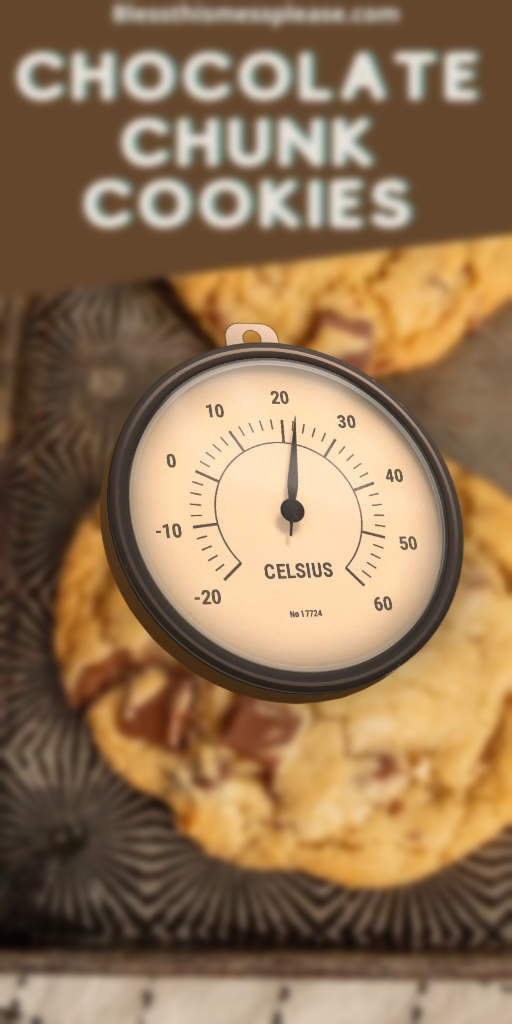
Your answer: 22 °C
